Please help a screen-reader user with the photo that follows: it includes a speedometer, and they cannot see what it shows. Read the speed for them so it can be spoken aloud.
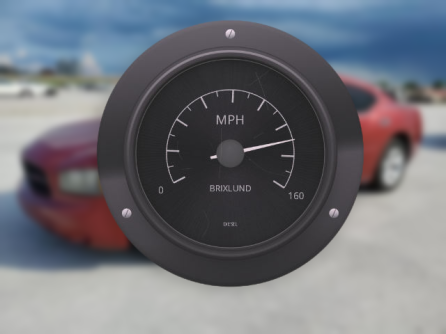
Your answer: 130 mph
